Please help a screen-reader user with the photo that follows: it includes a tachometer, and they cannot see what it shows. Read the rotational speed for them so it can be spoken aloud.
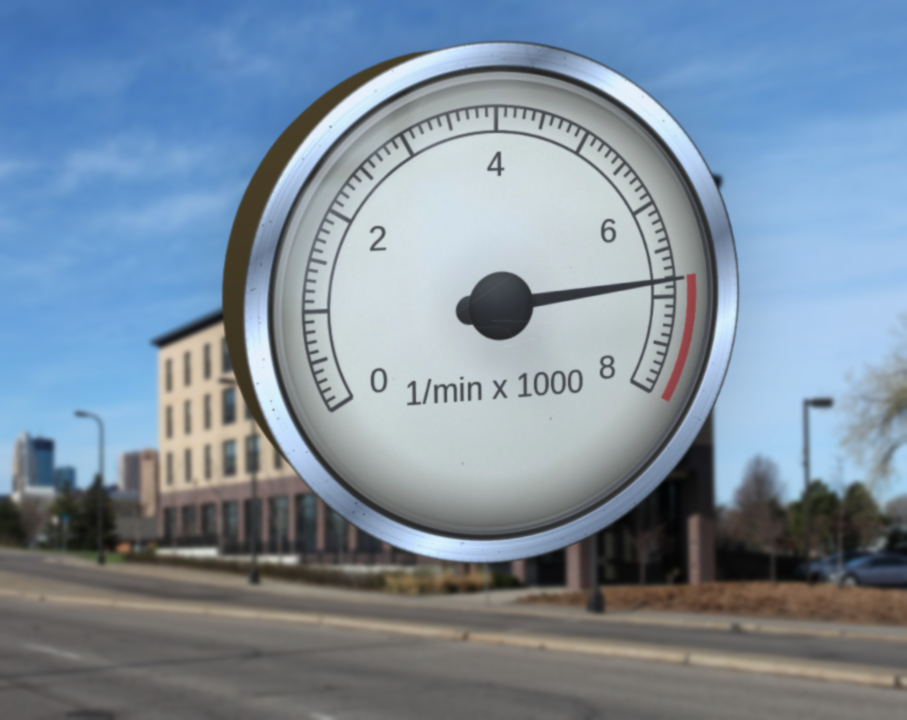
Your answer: 6800 rpm
